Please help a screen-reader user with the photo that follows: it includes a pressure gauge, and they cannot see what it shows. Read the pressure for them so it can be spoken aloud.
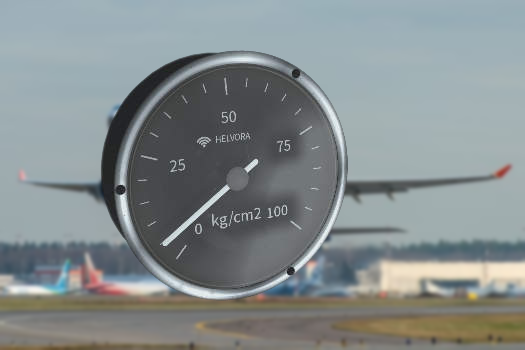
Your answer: 5 kg/cm²
